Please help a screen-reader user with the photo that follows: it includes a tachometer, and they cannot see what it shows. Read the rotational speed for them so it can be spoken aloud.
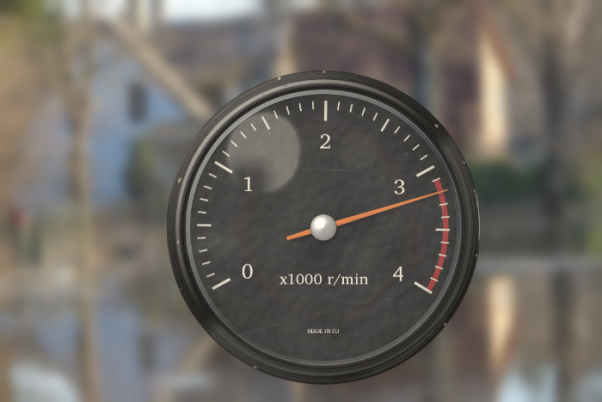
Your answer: 3200 rpm
